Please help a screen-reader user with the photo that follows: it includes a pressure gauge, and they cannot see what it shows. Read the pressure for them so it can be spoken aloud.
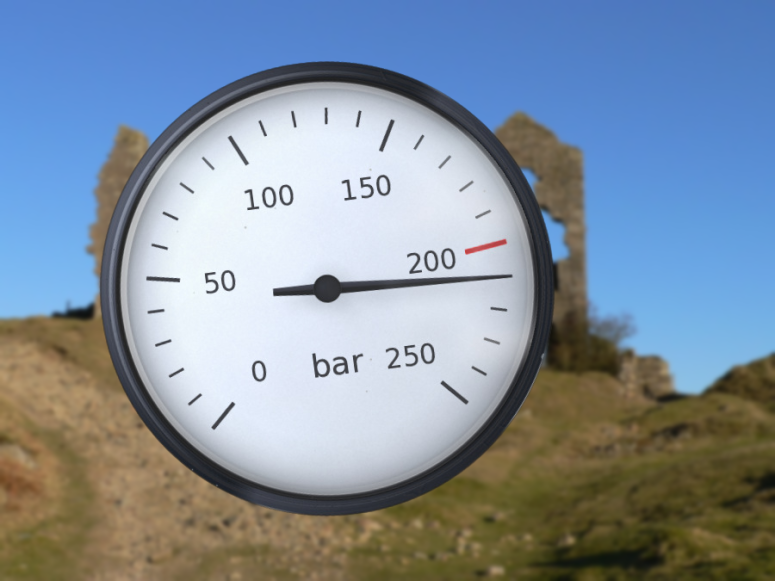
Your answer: 210 bar
